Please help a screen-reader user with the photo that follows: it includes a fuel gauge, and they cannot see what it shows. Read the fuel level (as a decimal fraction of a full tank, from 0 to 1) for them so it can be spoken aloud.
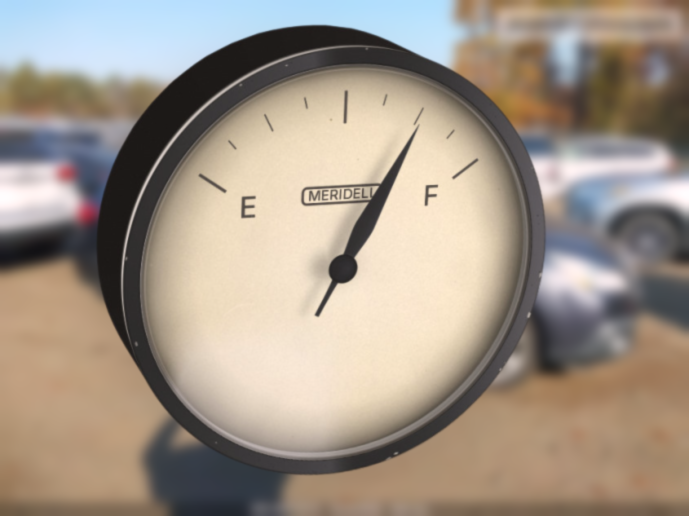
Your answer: 0.75
